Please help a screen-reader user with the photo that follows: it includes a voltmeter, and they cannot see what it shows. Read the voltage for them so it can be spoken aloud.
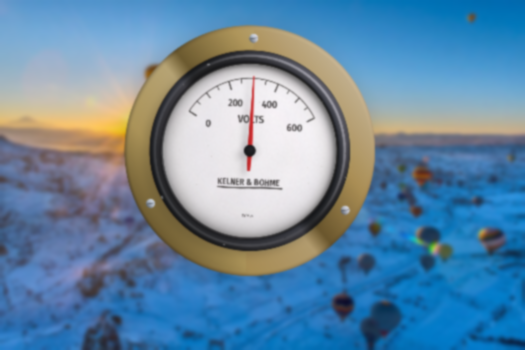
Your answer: 300 V
